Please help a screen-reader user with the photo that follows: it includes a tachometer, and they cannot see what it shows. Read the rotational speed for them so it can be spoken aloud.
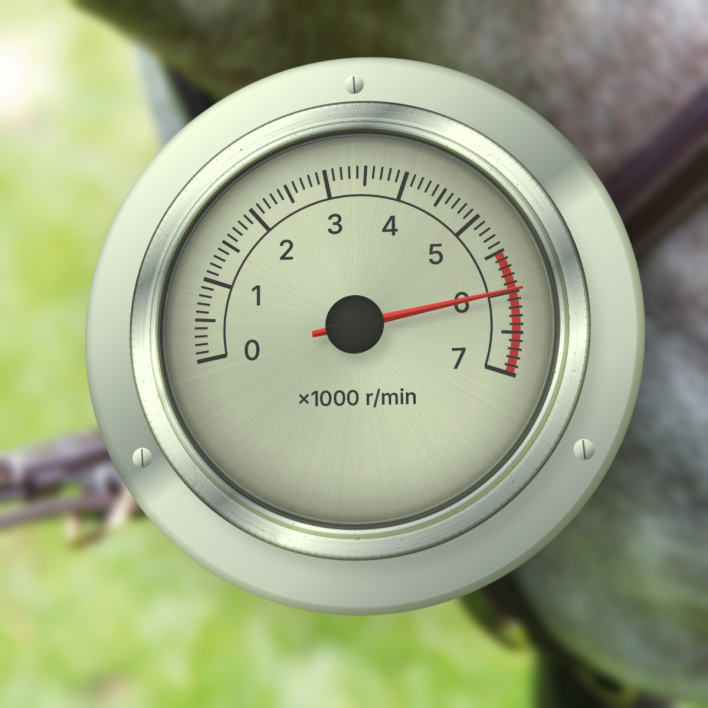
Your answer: 6000 rpm
